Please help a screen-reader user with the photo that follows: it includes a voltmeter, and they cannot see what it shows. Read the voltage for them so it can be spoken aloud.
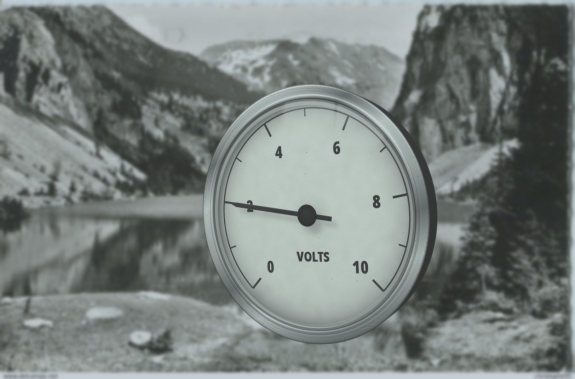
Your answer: 2 V
